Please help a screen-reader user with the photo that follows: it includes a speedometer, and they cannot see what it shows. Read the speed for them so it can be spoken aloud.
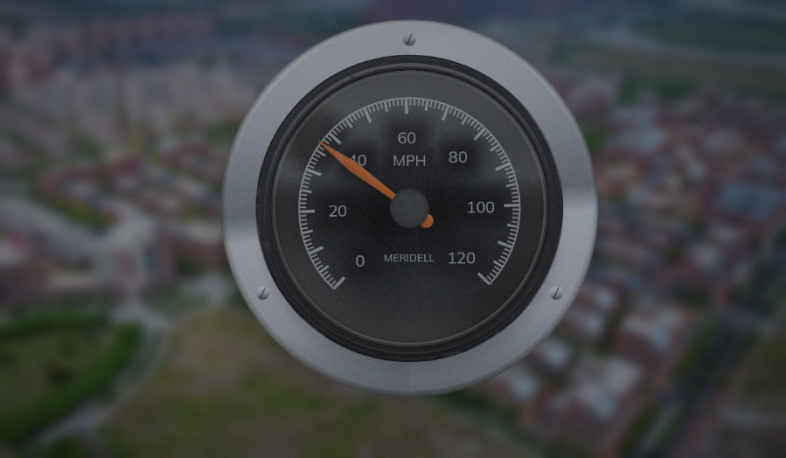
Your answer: 37 mph
